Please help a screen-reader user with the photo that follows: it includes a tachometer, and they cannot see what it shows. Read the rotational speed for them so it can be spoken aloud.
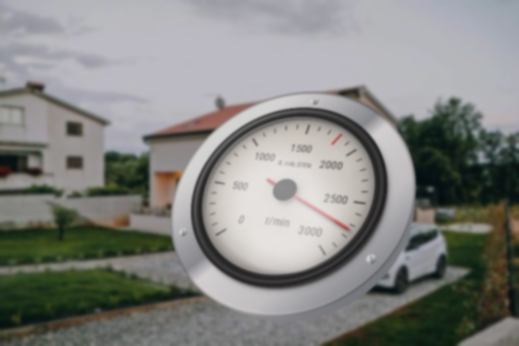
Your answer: 2750 rpm
